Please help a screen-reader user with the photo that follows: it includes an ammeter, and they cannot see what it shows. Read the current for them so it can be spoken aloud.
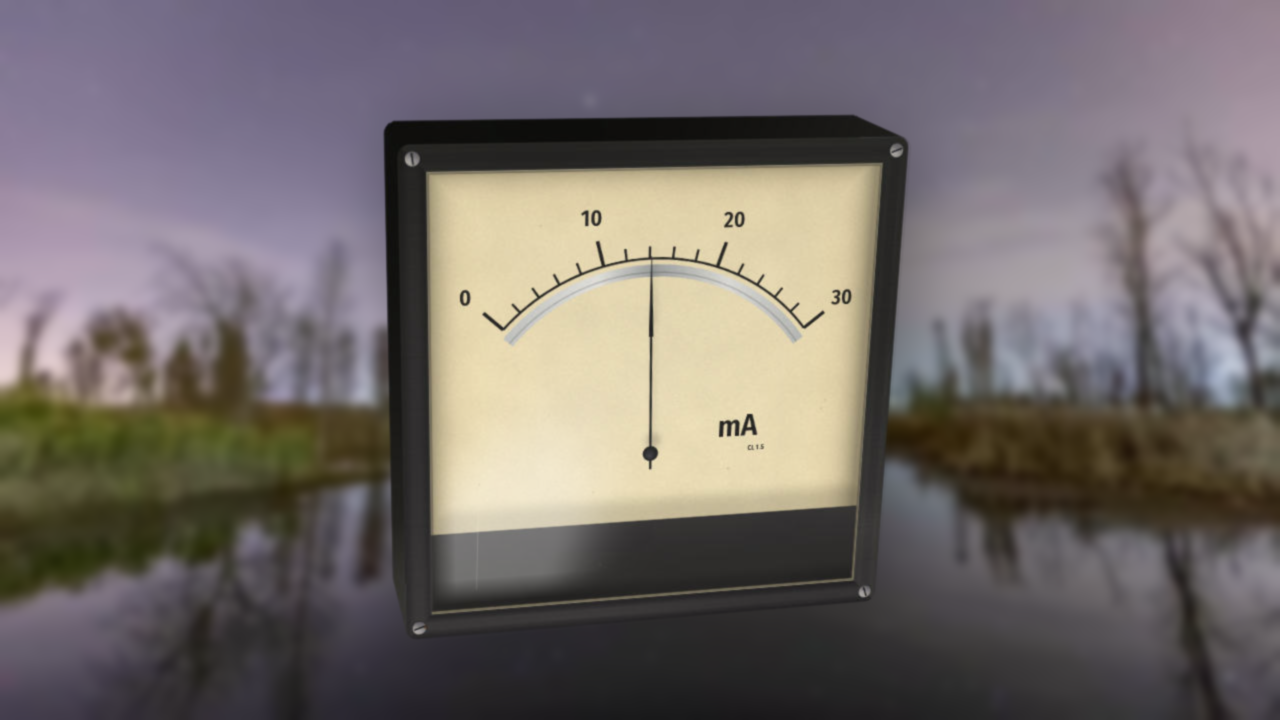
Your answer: 14 mA
